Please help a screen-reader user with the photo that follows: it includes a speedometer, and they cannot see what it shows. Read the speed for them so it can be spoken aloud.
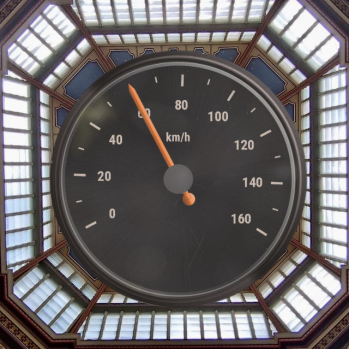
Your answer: 60 km/h
